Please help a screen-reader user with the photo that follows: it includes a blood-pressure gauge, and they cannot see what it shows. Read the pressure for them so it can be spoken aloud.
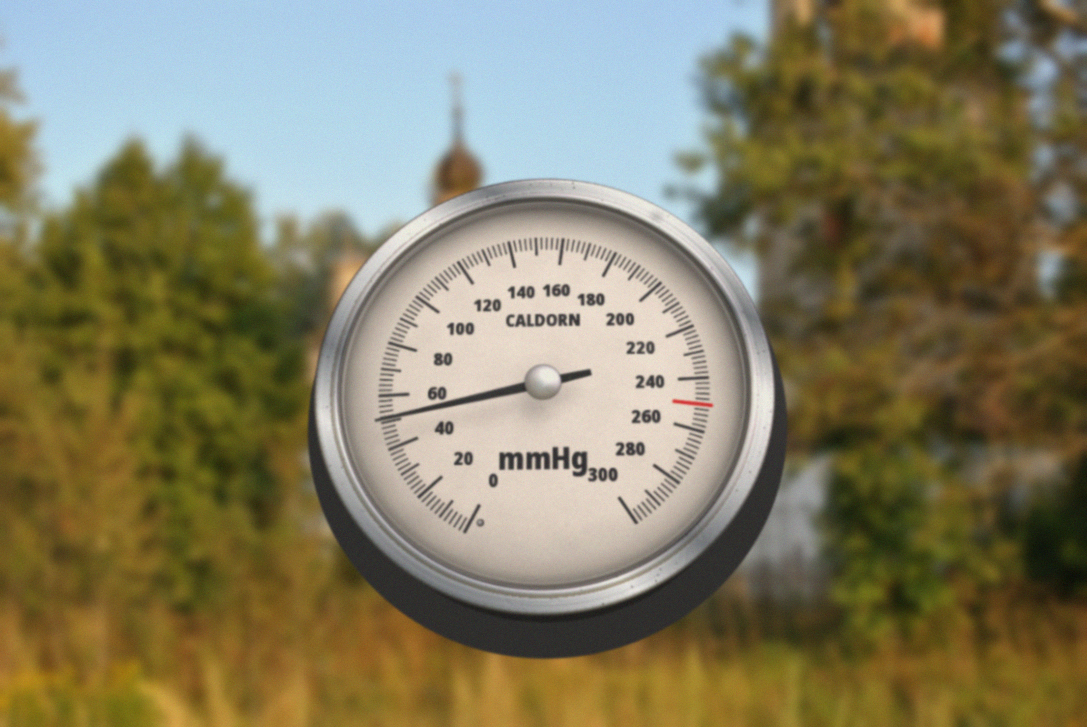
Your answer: 50 mmHg
